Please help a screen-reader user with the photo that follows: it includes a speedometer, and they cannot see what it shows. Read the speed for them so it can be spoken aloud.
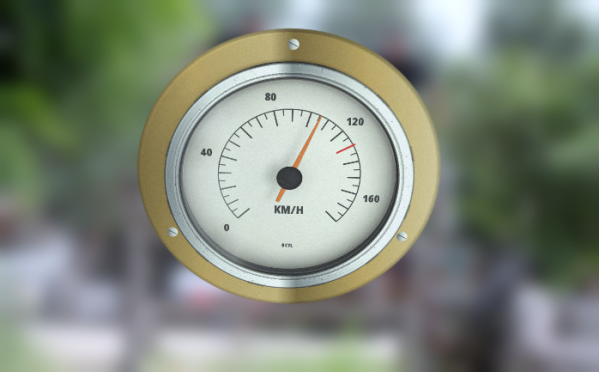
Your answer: 105 km/h
